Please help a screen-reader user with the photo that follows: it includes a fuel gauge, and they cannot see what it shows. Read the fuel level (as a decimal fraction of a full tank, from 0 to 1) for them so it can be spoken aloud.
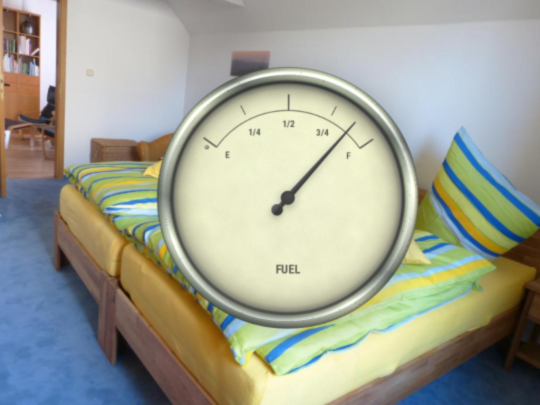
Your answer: 0.875
